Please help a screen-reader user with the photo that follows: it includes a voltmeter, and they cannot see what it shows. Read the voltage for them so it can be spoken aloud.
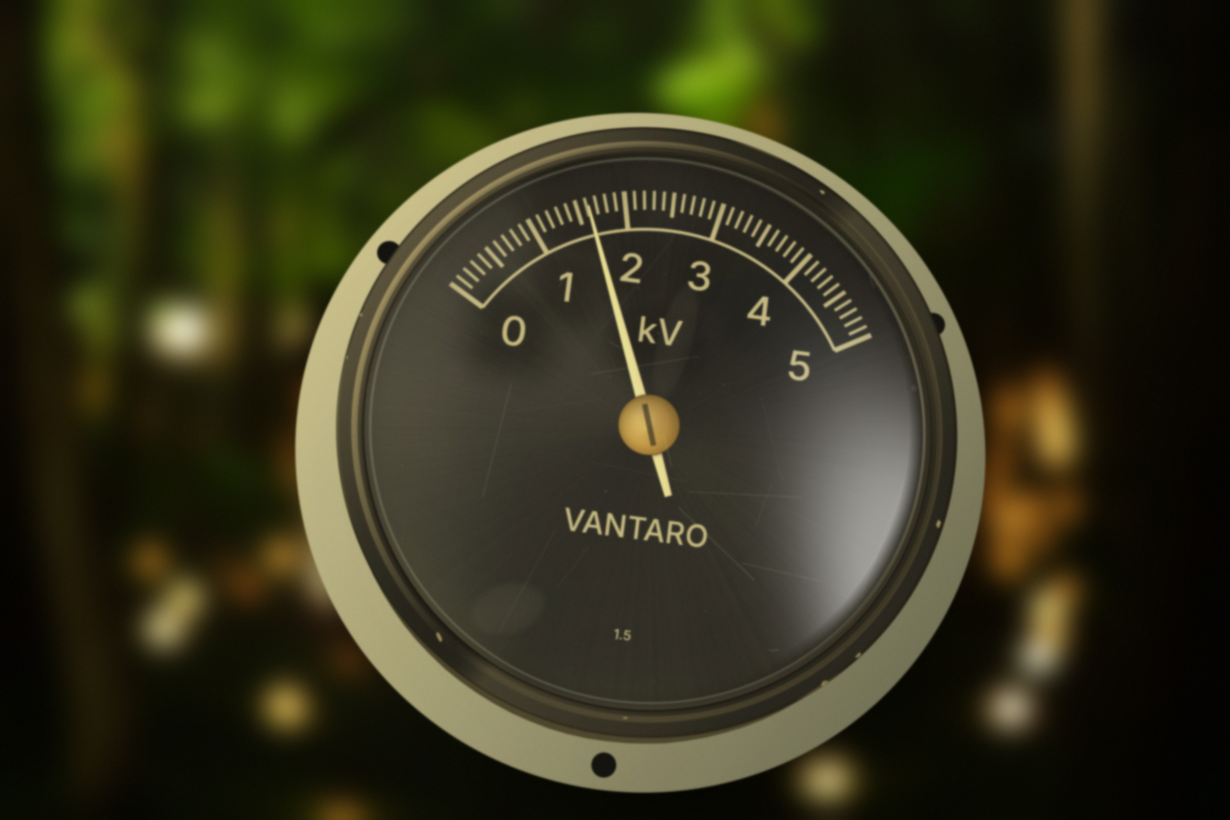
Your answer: 1.6 kV
